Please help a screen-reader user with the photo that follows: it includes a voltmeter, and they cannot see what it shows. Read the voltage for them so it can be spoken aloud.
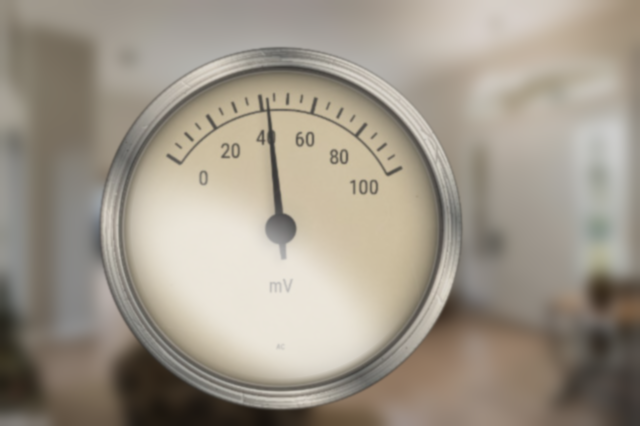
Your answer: 42.5 mV
